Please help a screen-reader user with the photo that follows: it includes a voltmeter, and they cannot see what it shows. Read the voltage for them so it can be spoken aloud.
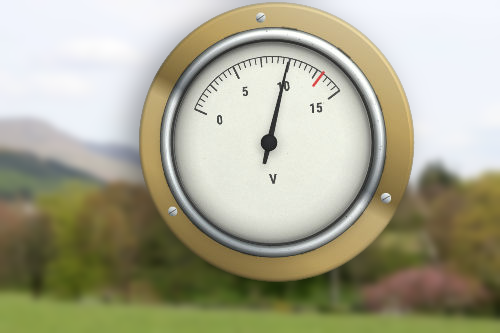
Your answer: 10 V
